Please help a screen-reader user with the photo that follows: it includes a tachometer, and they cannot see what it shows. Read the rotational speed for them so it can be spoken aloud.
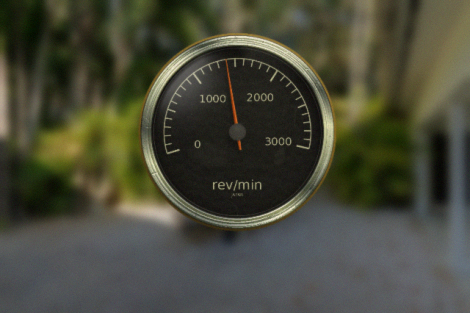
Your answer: 1400 rpm
